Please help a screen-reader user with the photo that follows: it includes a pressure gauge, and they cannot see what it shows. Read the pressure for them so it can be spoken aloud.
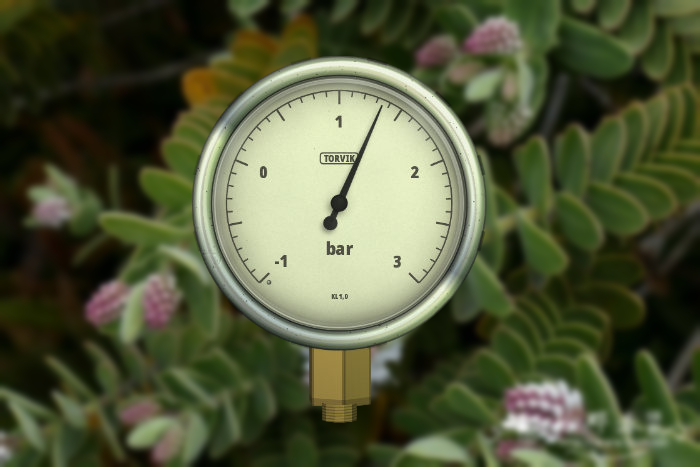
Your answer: 1.35 bar
